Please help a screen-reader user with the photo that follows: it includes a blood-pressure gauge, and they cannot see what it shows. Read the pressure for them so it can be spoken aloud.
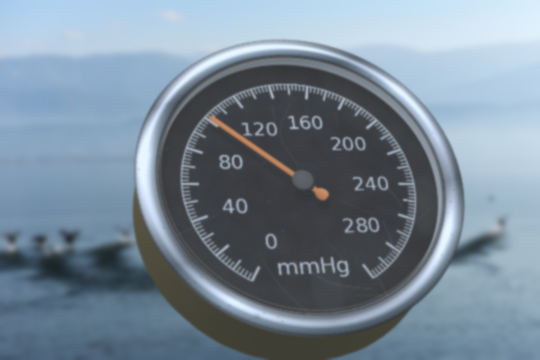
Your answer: 100 mmHg
